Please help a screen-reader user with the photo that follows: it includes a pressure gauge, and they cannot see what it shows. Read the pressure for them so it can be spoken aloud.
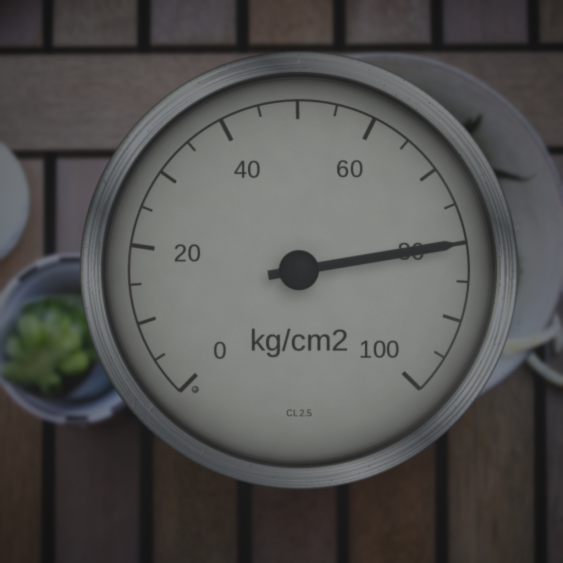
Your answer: 80 kg/cm²
